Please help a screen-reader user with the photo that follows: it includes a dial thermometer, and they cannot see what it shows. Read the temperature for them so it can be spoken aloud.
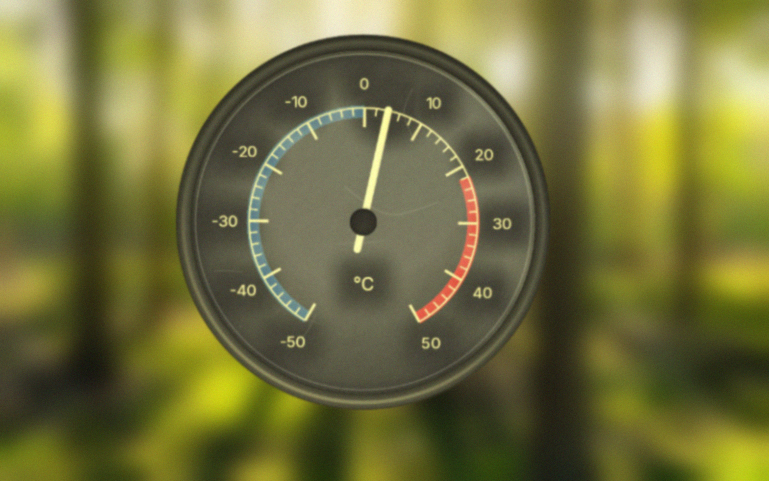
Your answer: 4 °C
